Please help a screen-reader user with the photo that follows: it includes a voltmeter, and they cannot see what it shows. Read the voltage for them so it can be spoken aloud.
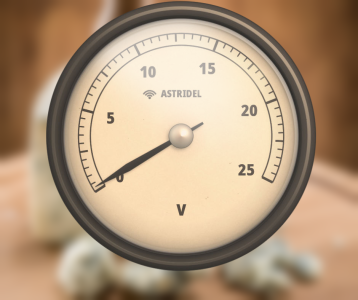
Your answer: 0.25 V
